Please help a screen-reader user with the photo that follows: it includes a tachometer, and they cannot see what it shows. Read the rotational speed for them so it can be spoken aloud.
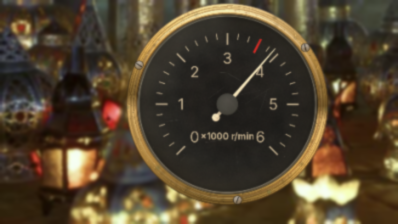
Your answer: 3900 rpm
